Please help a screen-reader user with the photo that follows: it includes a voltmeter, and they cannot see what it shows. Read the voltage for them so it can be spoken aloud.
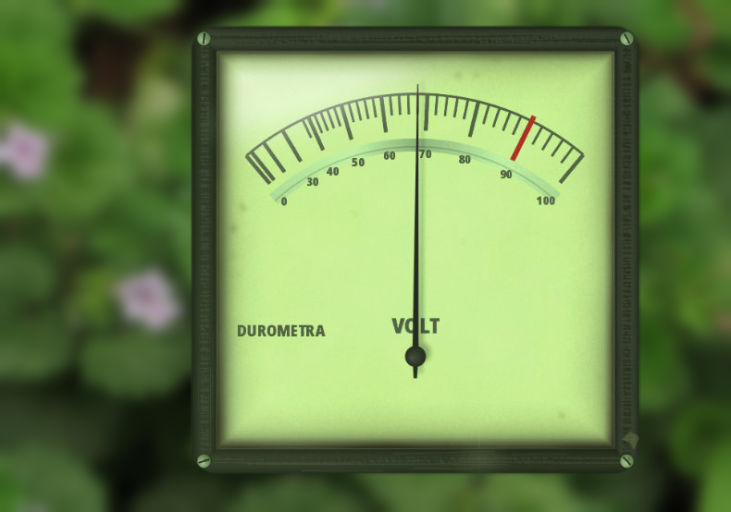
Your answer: 68 V
